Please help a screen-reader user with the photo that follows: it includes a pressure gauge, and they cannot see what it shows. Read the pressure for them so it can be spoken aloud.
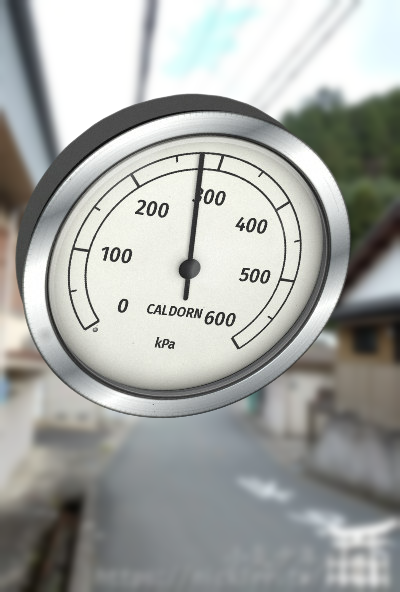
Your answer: 275 kPa
